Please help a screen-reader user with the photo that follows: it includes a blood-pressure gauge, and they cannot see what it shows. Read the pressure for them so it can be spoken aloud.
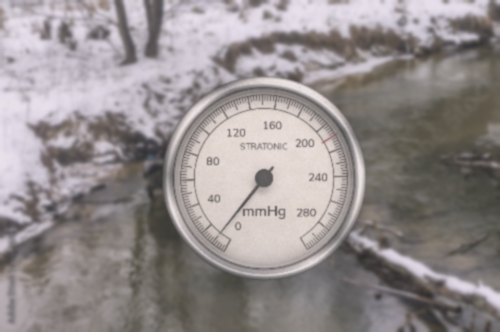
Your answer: 10 mmHg
